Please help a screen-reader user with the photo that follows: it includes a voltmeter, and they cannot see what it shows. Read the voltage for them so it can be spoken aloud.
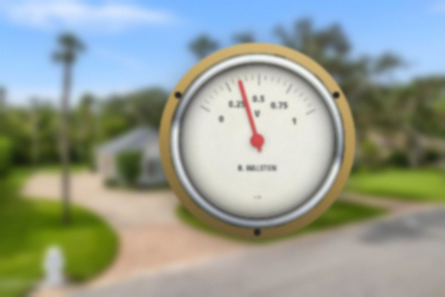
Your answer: 0.35 V
